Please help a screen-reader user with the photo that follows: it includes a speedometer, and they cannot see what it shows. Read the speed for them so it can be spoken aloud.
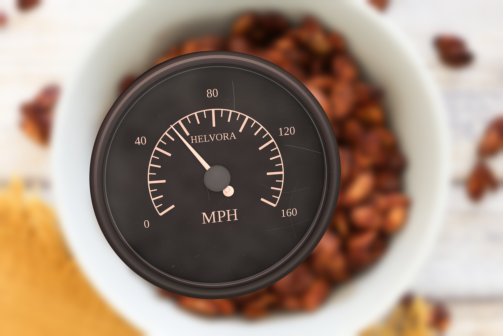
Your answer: 55 mph
